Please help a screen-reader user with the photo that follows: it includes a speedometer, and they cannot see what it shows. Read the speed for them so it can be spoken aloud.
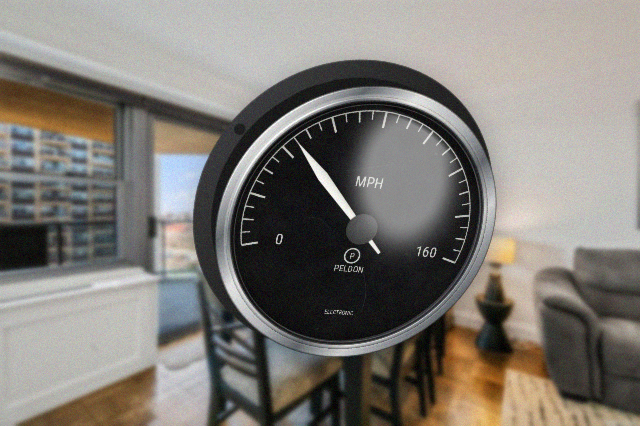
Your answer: 45 mph
